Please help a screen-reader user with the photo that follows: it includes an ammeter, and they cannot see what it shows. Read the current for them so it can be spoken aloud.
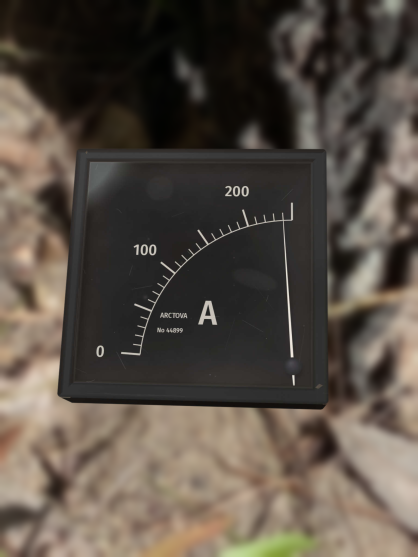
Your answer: 240 A
